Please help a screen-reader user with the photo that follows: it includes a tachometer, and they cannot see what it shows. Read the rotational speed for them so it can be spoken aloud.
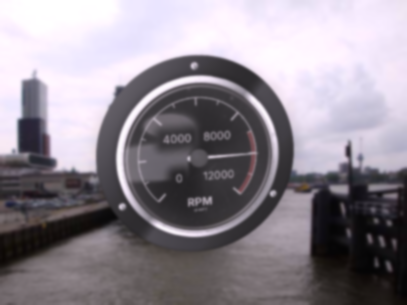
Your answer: 10000 rpm
